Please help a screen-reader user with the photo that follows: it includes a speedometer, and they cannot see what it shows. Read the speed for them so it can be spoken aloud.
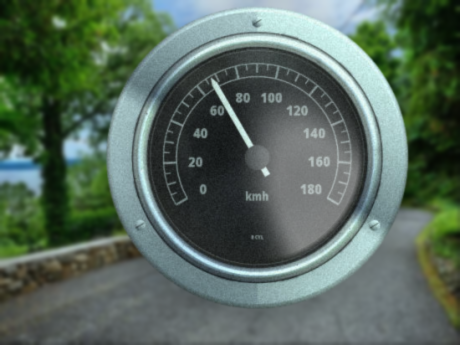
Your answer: 67.5 km/h
